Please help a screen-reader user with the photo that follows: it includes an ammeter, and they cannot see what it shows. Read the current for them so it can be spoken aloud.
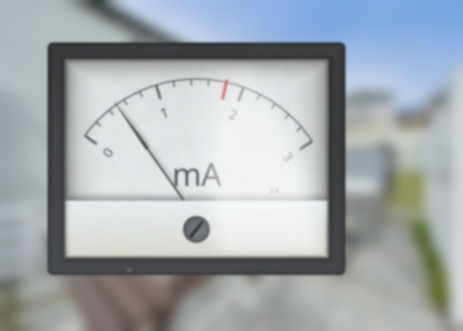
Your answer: 0.5 mA
